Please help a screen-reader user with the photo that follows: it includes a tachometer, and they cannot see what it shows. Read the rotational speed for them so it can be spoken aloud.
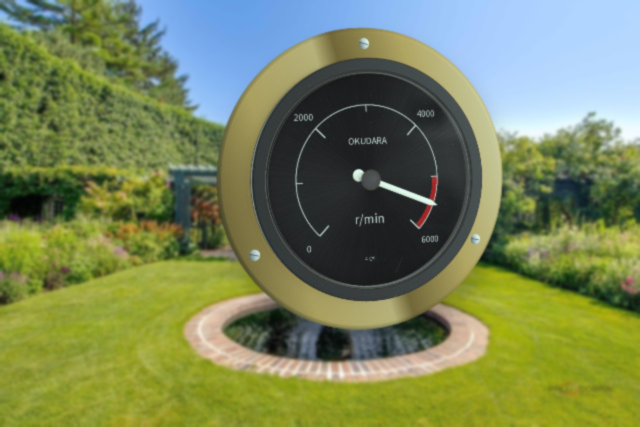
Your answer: 5500 rpm
